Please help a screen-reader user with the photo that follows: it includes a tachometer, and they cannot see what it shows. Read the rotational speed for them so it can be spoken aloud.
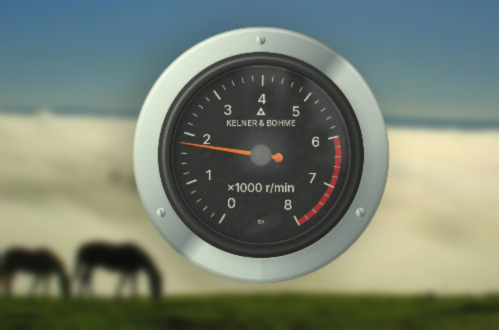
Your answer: 1800 rpm
